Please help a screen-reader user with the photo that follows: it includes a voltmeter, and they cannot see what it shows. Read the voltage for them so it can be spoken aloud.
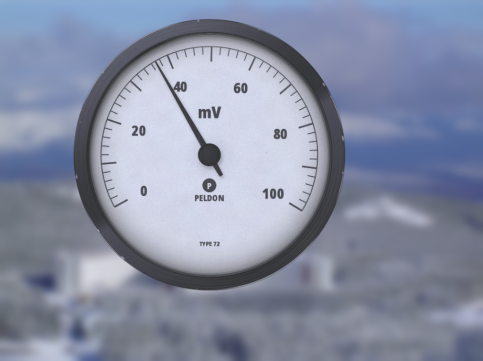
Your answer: 37 mV
